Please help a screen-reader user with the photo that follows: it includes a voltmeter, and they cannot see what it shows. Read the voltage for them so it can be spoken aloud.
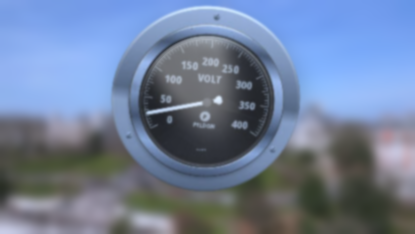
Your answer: 25 V
